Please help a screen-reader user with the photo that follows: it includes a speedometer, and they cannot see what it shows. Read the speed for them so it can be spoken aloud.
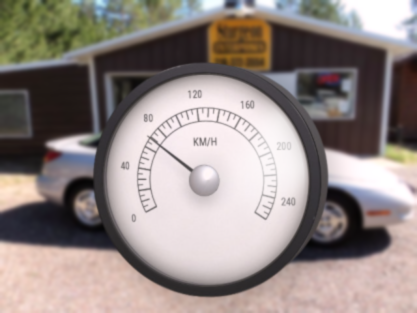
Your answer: 70 km/h
